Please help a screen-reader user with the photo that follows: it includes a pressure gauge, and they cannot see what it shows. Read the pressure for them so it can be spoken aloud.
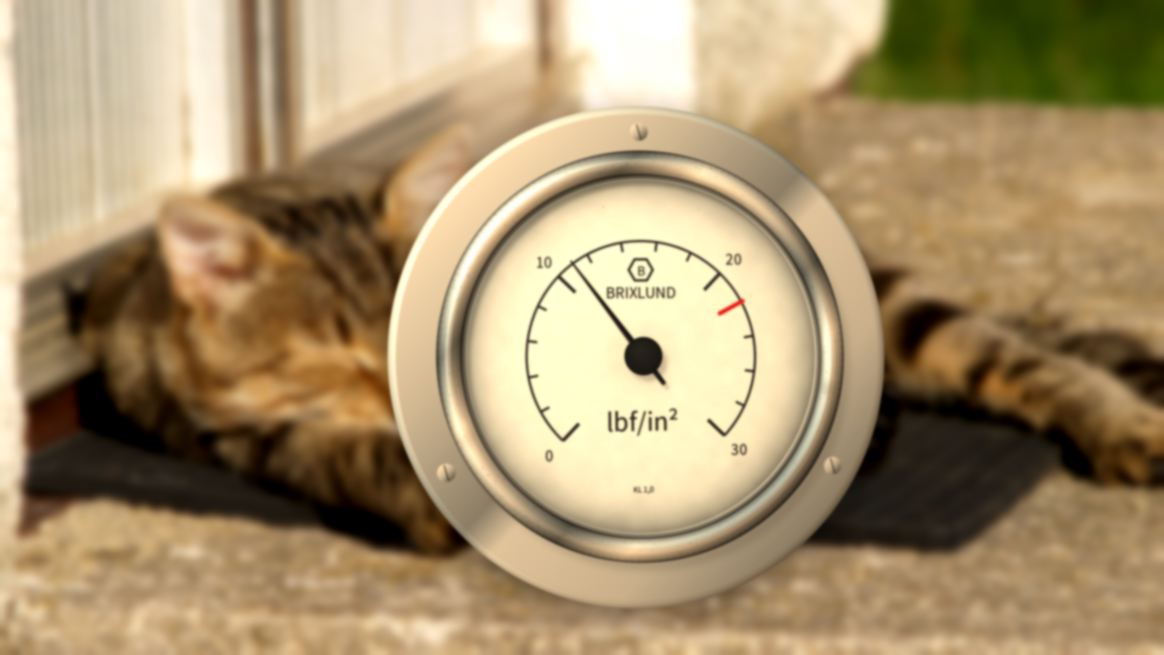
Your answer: 11 psi
